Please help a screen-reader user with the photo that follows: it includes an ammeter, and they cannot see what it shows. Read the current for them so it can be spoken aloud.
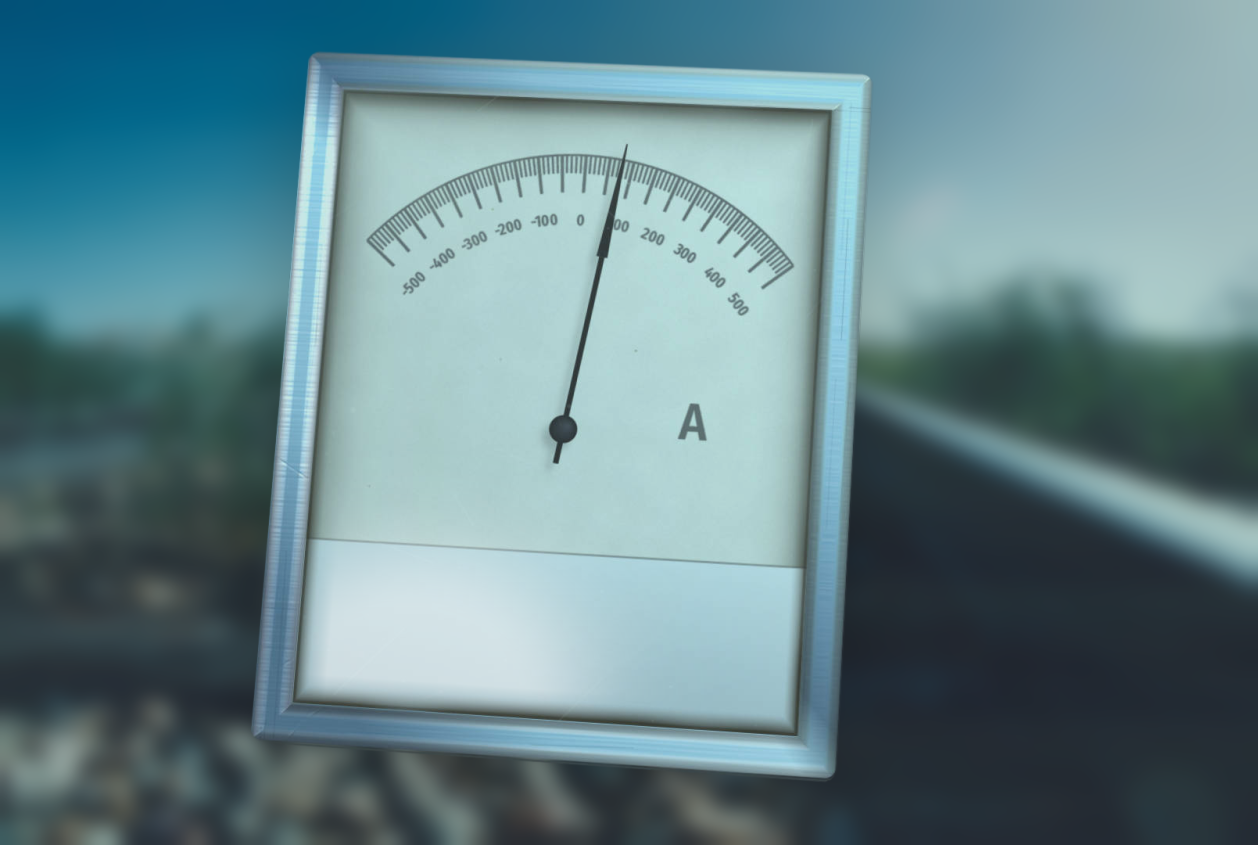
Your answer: 80 A
